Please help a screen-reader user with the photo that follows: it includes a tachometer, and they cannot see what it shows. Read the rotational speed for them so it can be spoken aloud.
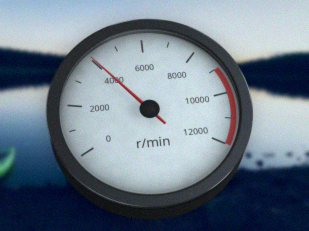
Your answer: 4000 rpm
